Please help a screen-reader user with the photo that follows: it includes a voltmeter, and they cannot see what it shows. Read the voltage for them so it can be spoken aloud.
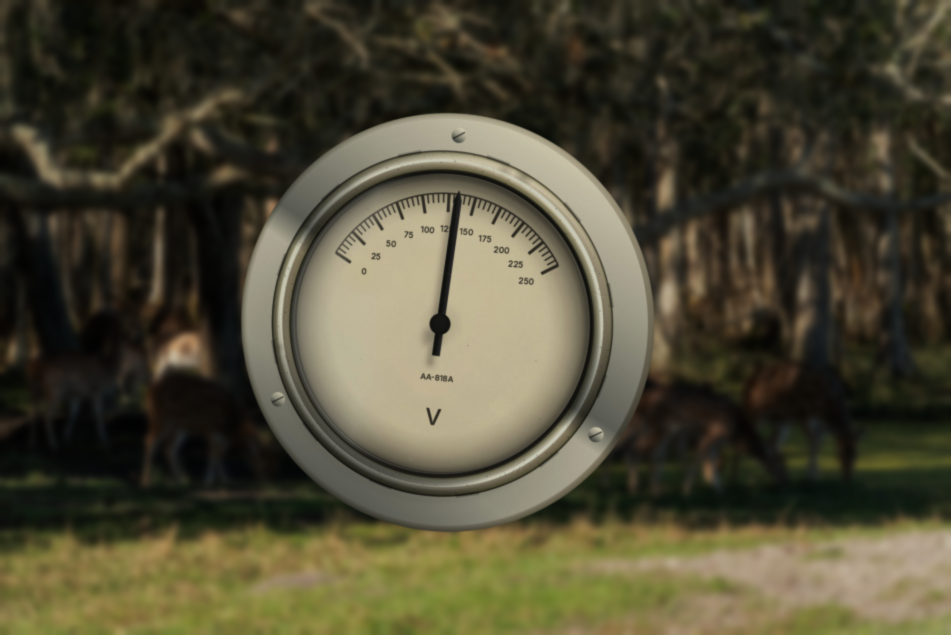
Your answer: 135 V
